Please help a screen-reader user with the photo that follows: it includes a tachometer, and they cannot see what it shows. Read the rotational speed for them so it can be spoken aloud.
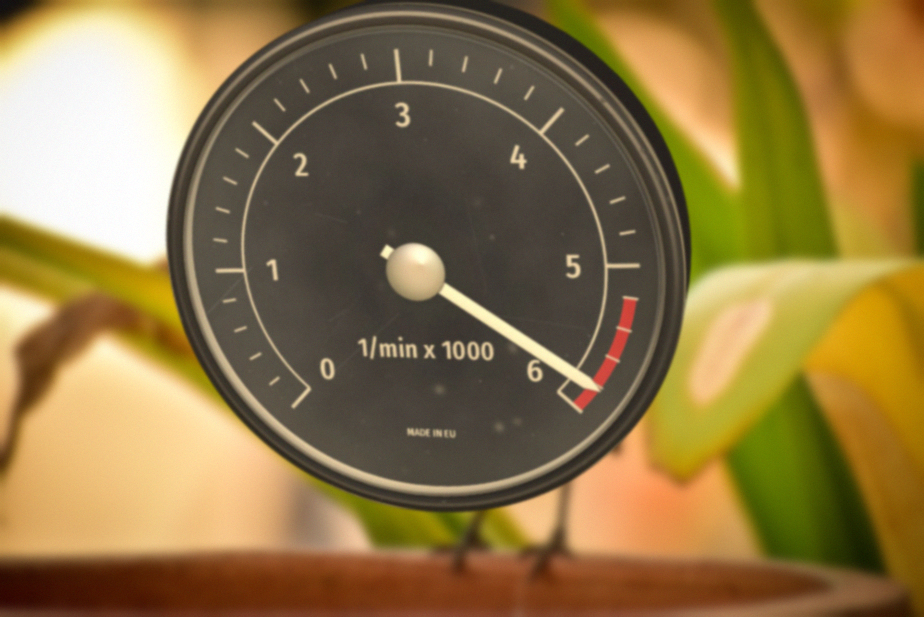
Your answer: 5800 rpm
